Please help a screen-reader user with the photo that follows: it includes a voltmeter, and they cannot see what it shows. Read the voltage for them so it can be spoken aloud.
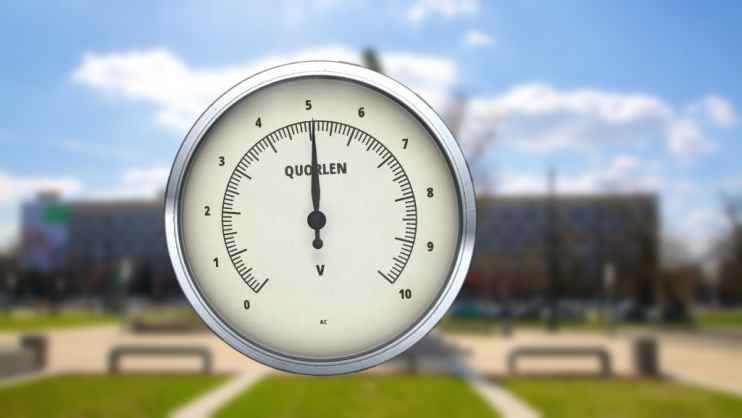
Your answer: 5.1 V
